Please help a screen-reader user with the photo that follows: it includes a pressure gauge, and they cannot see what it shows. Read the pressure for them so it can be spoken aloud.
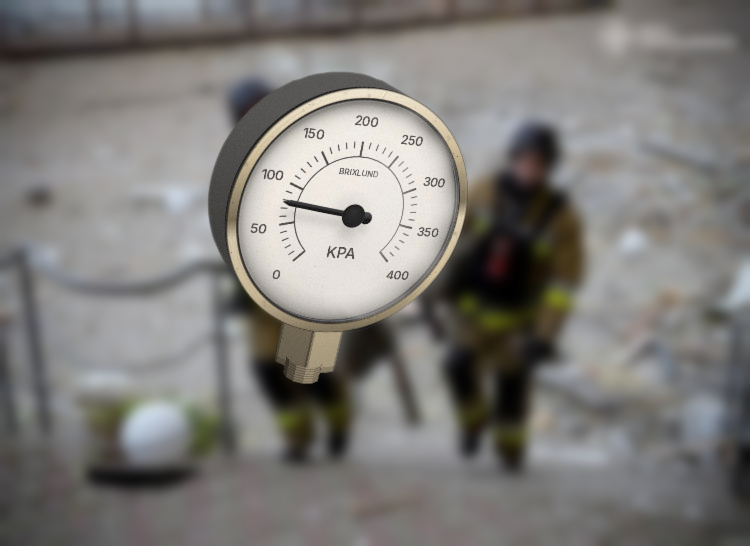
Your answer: 80 kPa
